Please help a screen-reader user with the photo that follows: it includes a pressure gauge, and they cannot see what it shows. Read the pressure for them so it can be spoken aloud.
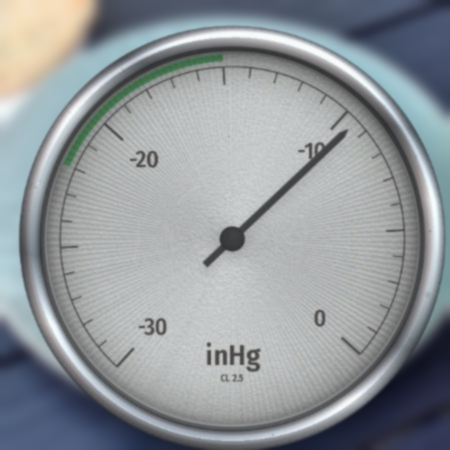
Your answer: -9.5 inHg
